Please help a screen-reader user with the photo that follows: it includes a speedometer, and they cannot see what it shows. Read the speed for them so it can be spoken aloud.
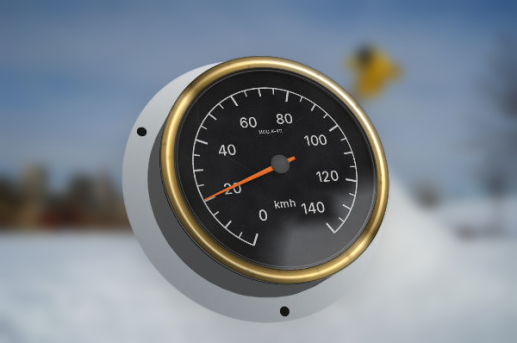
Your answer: 20 km/h
